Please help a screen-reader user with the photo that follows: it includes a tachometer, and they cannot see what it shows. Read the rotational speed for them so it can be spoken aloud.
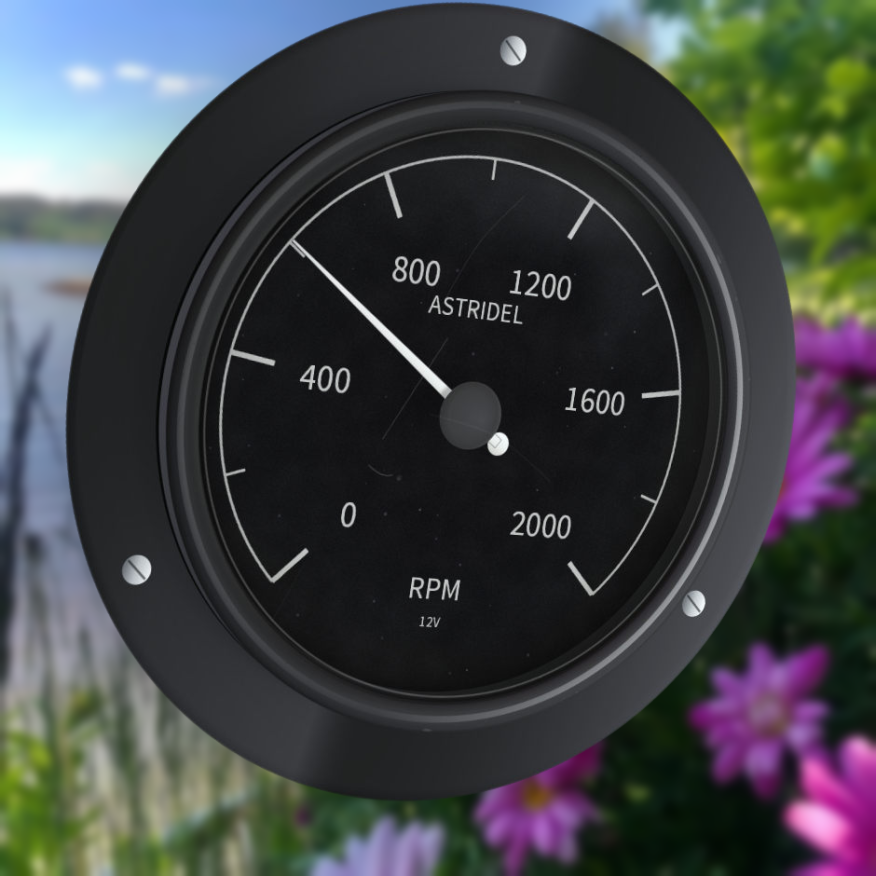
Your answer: 600 rpm
